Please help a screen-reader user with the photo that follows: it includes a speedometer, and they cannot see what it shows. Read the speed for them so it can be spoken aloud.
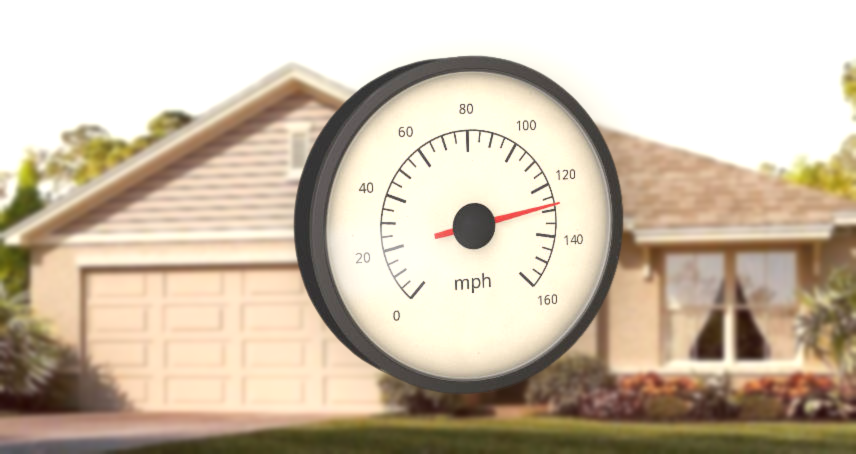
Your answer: 127.5 mph
